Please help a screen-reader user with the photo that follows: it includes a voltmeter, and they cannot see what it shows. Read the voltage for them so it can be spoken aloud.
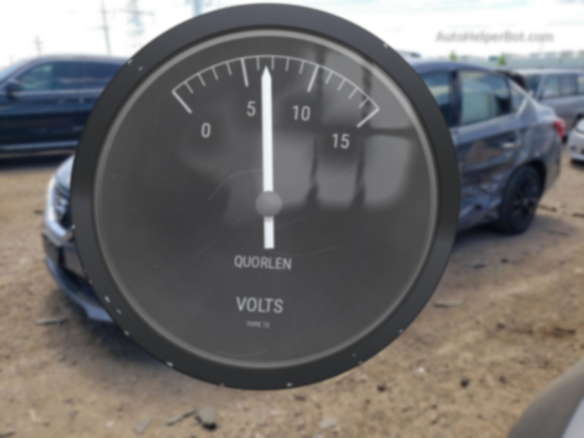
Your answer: 6.5 V
